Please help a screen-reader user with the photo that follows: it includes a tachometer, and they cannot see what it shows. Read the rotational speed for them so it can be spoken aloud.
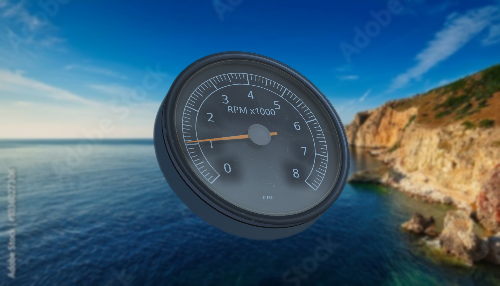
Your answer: 1000 rpm
